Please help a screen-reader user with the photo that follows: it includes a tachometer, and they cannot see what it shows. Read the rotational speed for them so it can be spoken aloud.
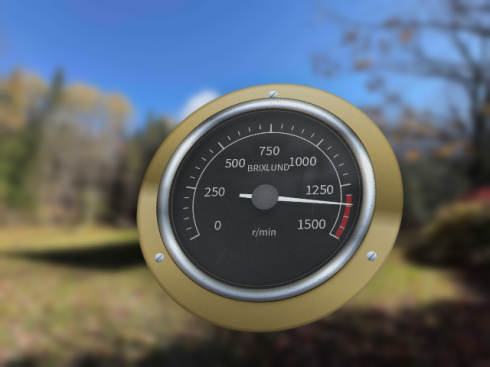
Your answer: 1350 rpm
